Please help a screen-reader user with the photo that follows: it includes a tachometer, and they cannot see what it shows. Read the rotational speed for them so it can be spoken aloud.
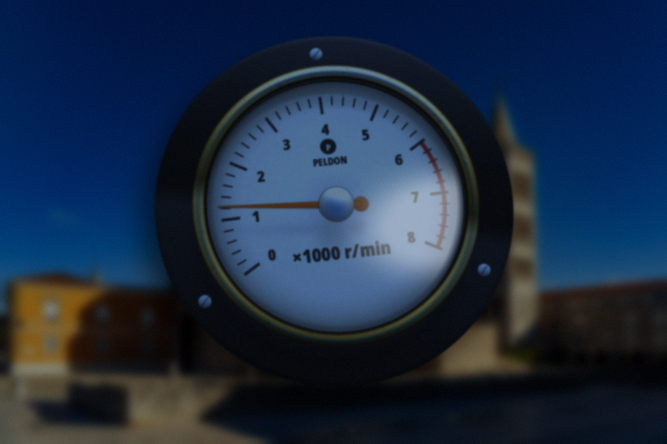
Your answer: 1200 rpm
